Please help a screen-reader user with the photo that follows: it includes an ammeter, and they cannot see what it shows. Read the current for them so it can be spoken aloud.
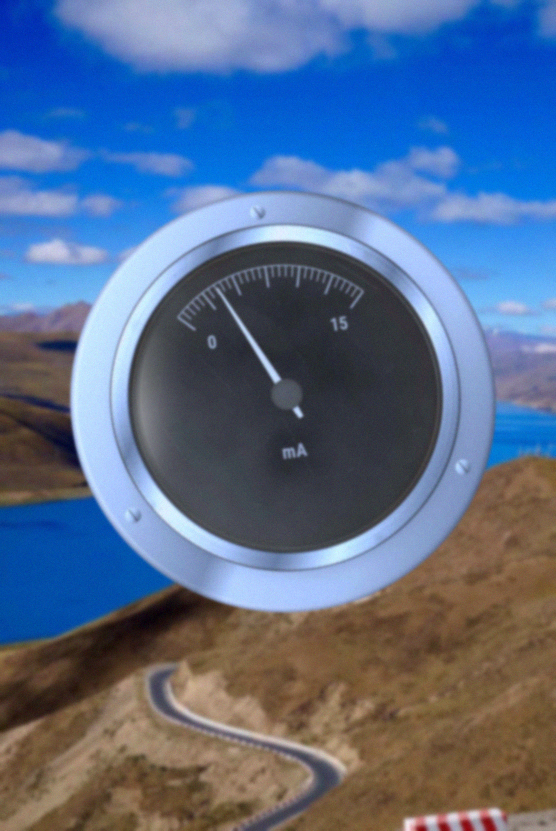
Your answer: 3.5 mA
